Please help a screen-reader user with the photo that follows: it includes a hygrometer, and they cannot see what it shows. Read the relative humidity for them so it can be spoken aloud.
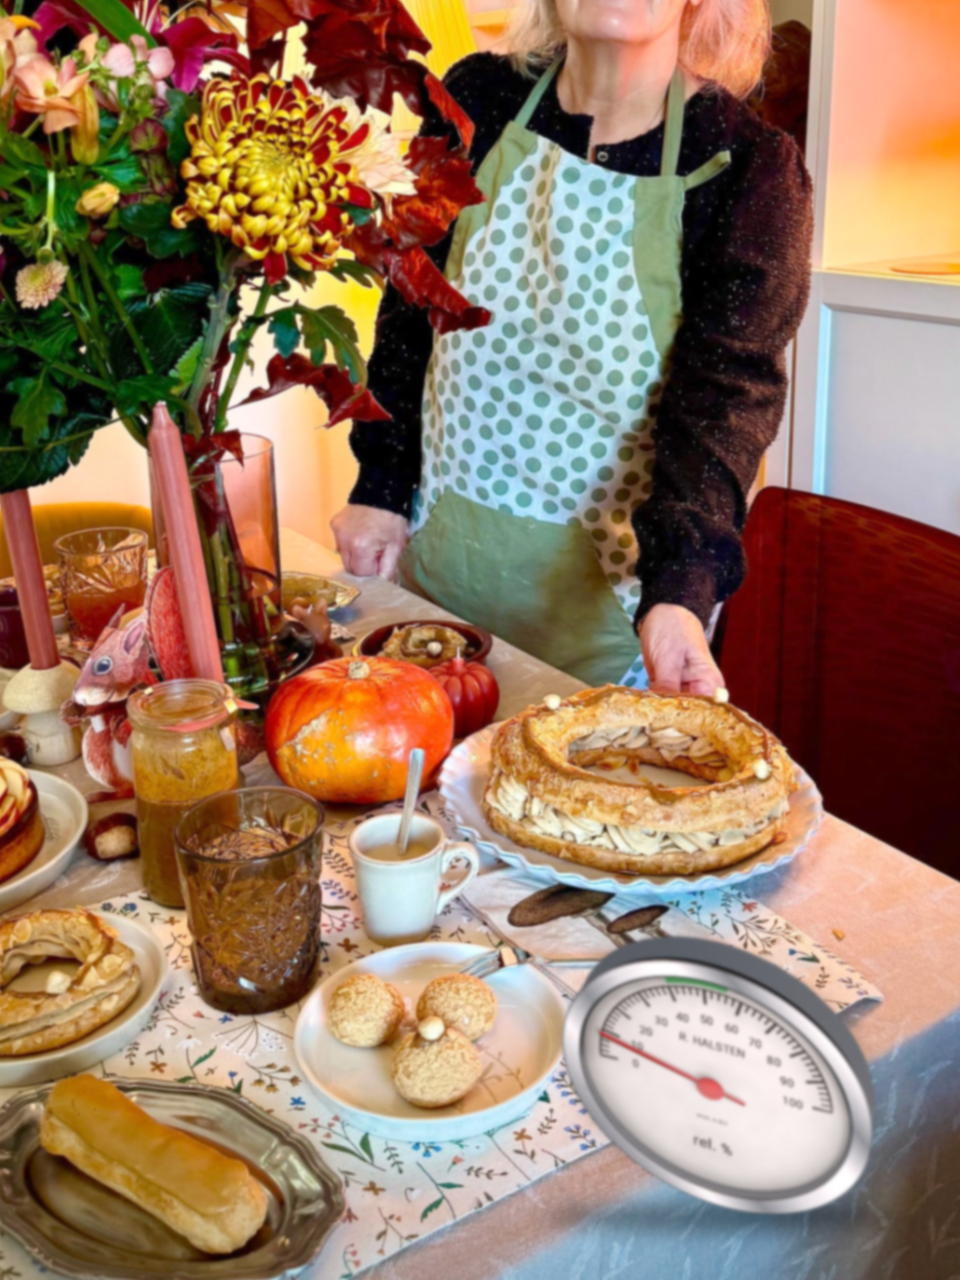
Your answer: 10 %
